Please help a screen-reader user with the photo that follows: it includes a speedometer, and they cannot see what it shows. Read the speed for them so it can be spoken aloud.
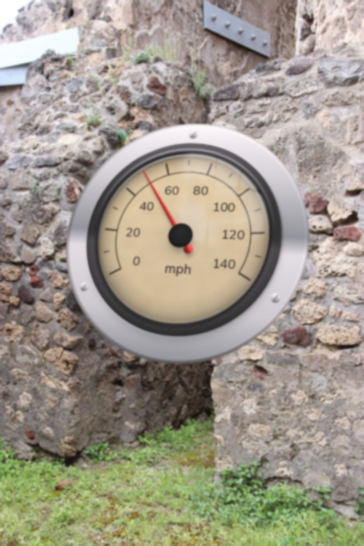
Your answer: 50 mph
